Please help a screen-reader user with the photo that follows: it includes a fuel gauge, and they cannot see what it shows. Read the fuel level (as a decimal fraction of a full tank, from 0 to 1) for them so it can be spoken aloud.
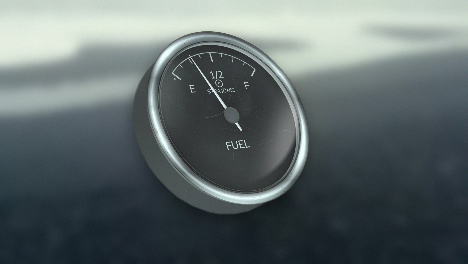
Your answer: 0.25
